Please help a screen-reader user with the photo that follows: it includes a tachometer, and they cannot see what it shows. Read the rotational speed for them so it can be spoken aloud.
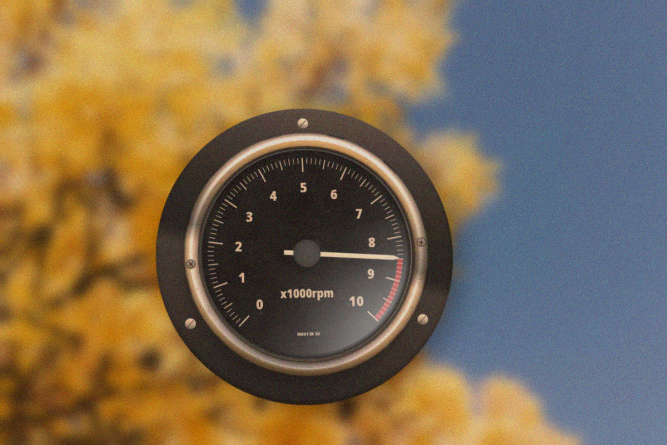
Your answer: 8500 rpm
